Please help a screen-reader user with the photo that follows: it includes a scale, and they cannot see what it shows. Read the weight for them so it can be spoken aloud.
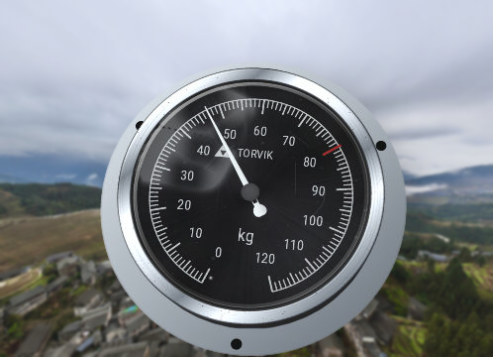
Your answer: 47 kg
